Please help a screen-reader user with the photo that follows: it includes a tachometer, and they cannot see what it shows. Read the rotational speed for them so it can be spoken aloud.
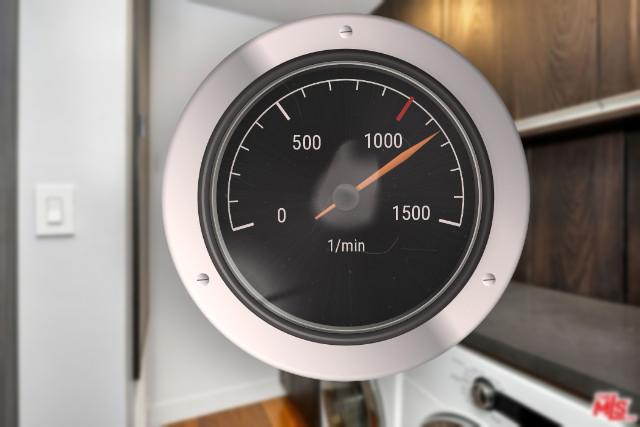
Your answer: 1150 rpm
